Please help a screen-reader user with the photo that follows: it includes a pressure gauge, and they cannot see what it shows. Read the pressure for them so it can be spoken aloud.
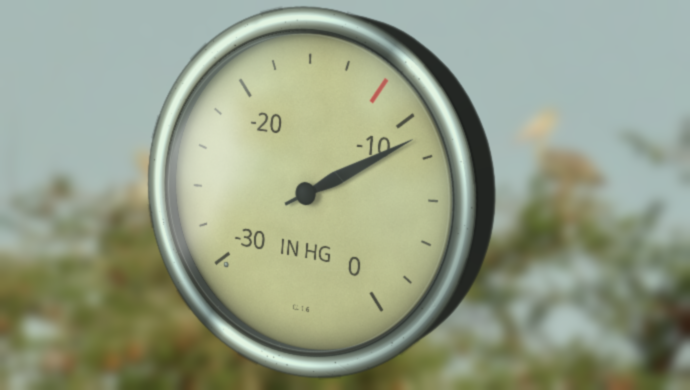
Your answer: -9 inHg
